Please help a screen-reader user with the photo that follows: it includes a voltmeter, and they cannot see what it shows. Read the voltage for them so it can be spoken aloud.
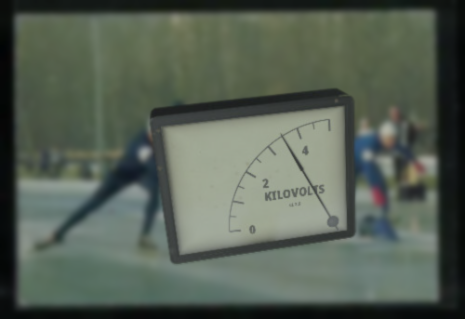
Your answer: 3.5 kV
